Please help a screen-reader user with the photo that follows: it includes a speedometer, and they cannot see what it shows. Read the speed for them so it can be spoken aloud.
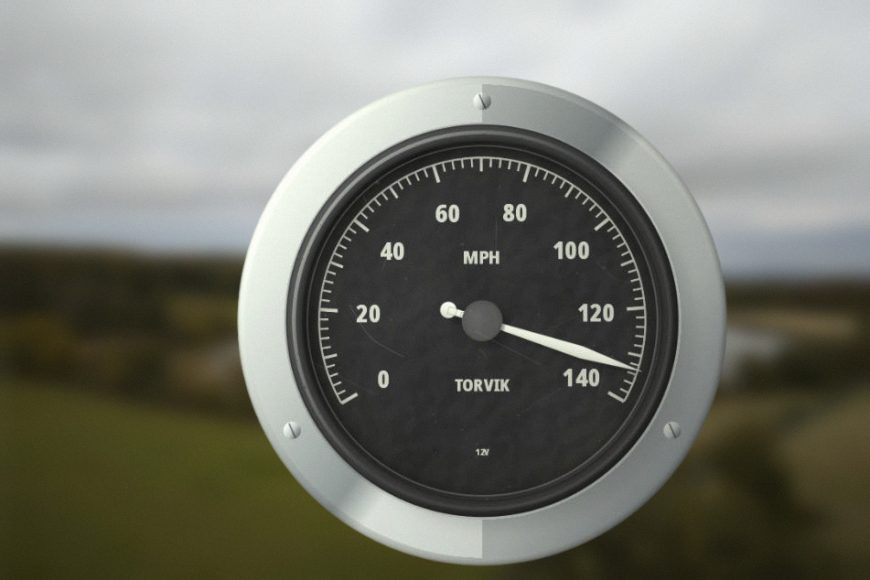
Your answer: 133 mph
